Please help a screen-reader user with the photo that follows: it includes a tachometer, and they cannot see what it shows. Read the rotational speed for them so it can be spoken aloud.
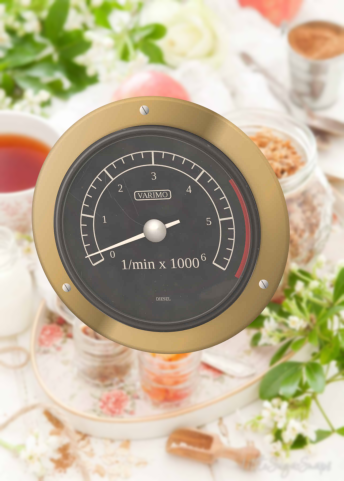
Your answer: 200 rpm
